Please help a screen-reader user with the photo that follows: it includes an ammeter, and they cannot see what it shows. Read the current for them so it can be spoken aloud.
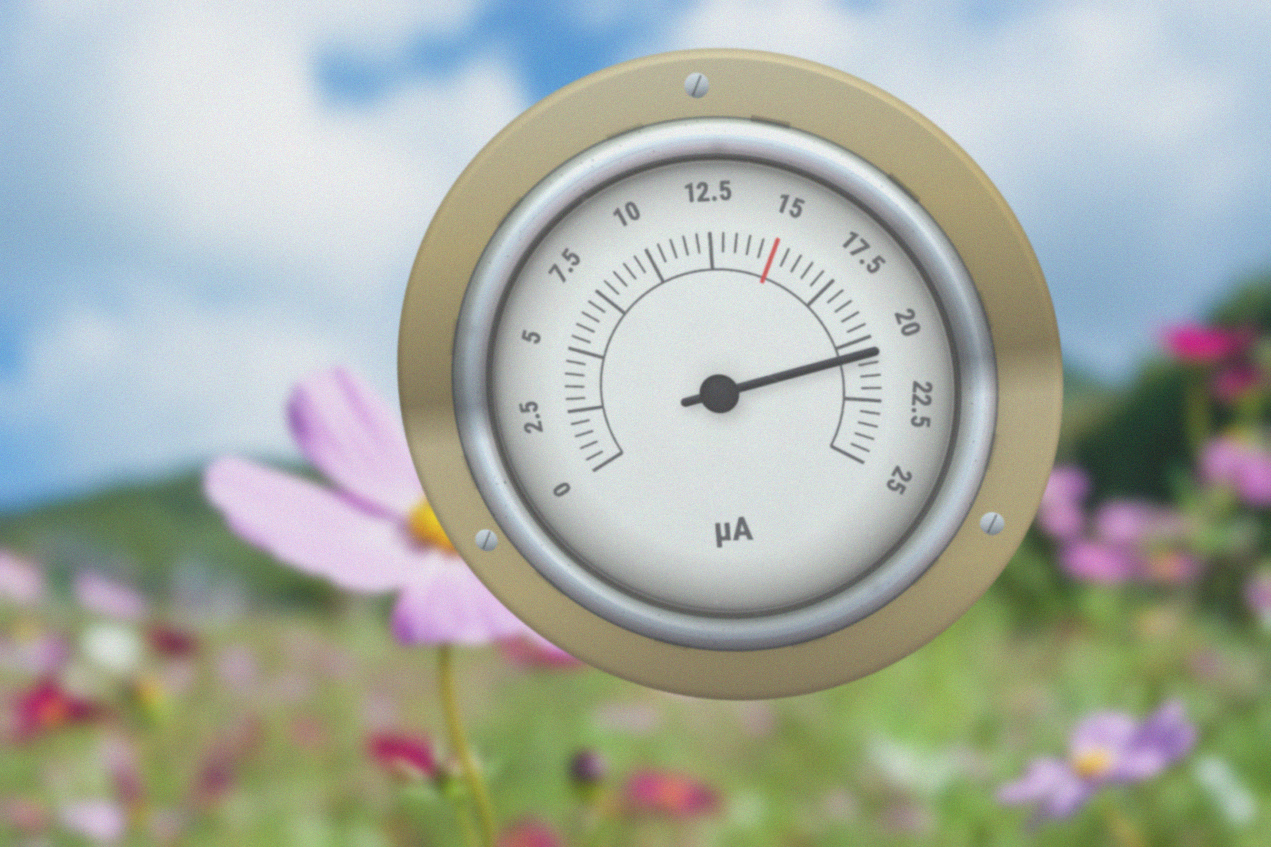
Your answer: 20.5 µA
